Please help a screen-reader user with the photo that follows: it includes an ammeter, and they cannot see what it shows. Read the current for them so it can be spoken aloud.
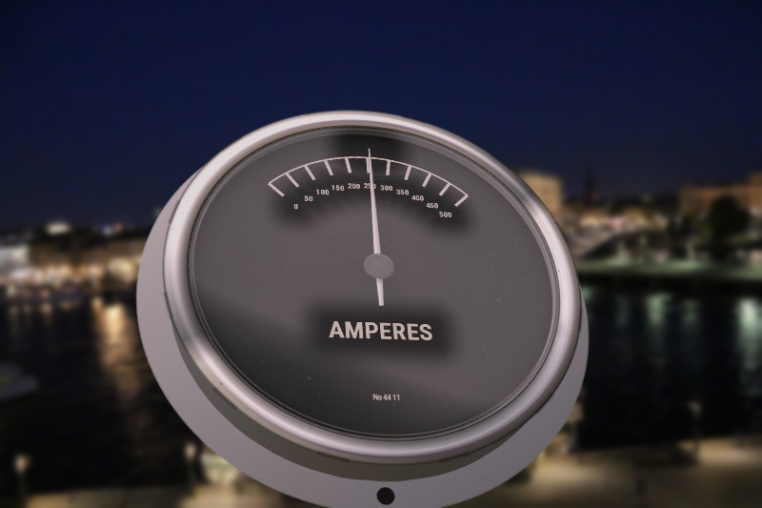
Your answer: 250 A
